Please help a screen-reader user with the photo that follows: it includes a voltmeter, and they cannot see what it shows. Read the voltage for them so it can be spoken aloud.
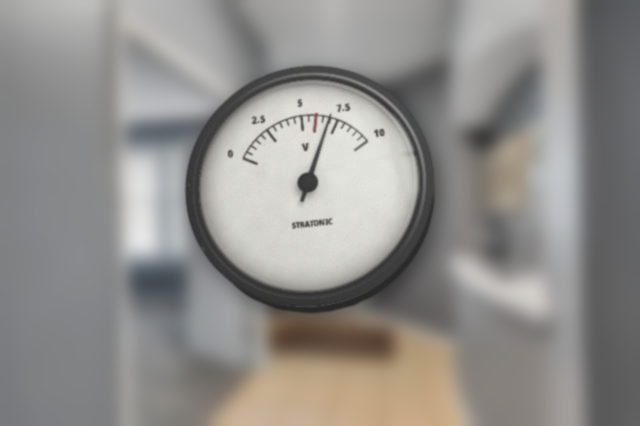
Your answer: 7 V
